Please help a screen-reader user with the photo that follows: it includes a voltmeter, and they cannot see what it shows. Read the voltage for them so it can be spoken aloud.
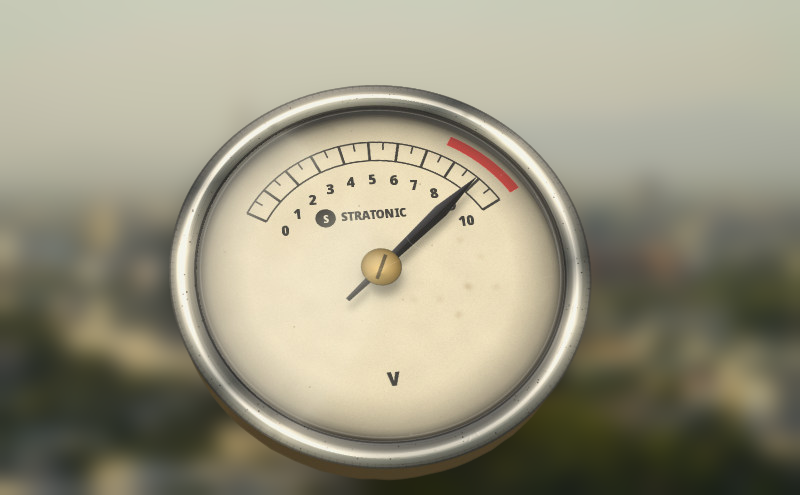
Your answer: 9 V
